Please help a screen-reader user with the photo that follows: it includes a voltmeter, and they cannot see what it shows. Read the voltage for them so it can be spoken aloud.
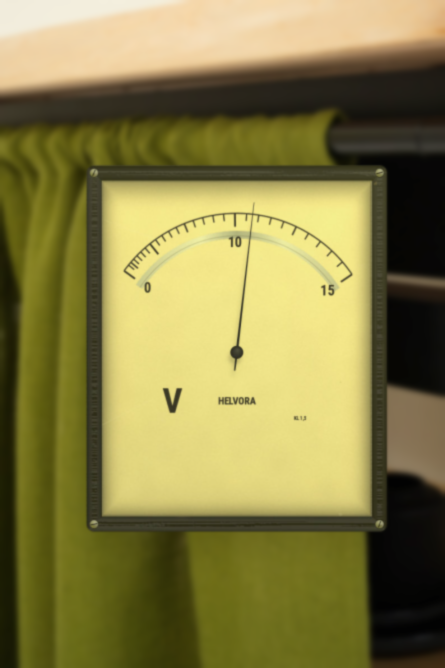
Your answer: 10.75 V
